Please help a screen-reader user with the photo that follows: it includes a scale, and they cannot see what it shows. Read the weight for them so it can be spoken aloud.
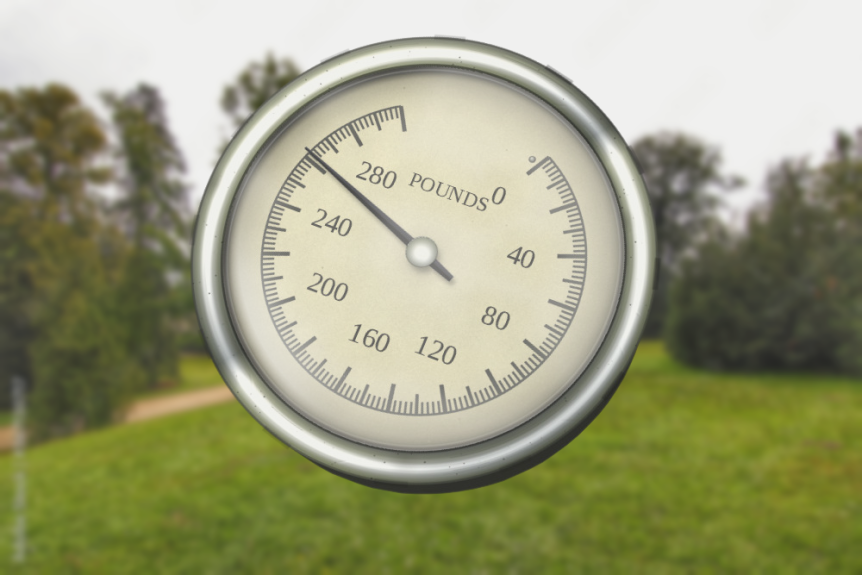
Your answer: 262 lb
